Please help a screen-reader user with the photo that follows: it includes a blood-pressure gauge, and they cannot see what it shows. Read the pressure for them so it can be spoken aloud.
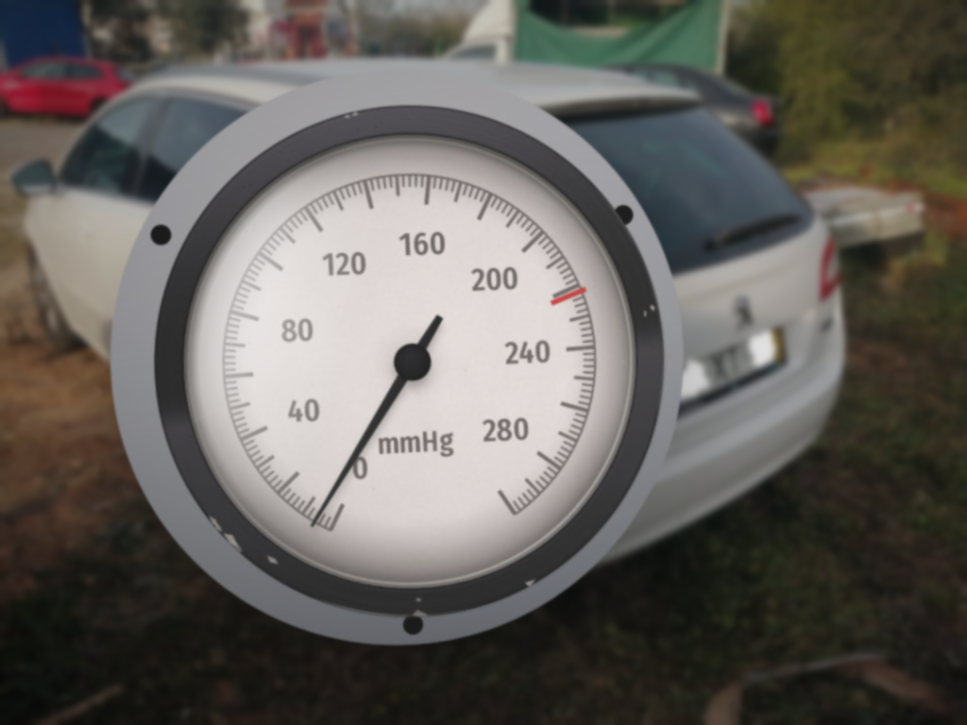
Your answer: 6 mmHg
